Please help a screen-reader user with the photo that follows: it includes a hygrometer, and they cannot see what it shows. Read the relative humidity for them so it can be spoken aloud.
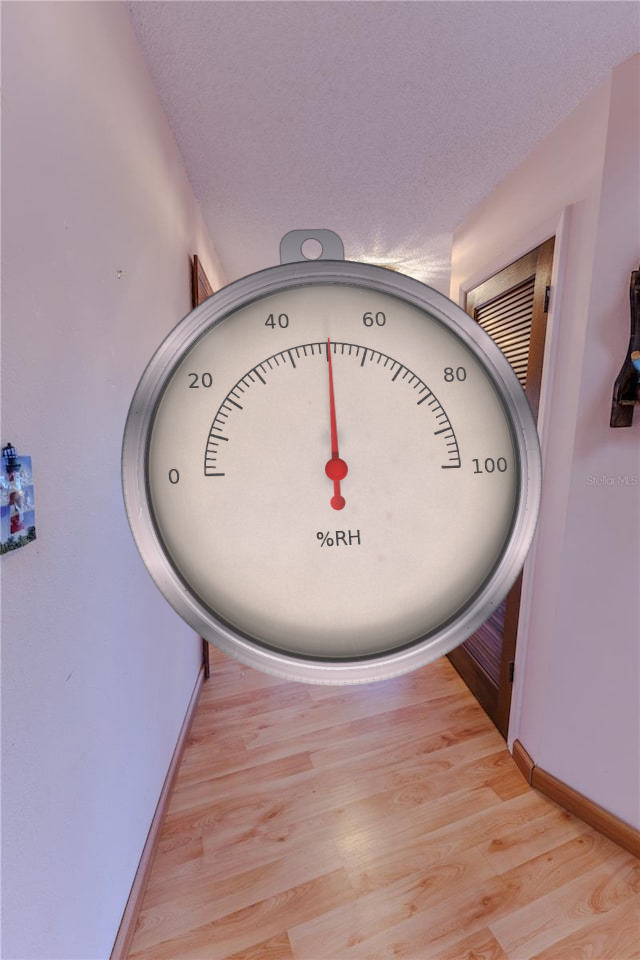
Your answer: 50 %
